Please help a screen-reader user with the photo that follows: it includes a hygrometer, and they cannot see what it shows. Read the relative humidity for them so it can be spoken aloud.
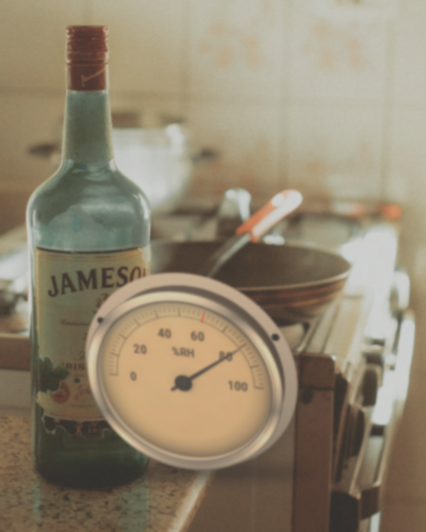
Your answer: 80 %
